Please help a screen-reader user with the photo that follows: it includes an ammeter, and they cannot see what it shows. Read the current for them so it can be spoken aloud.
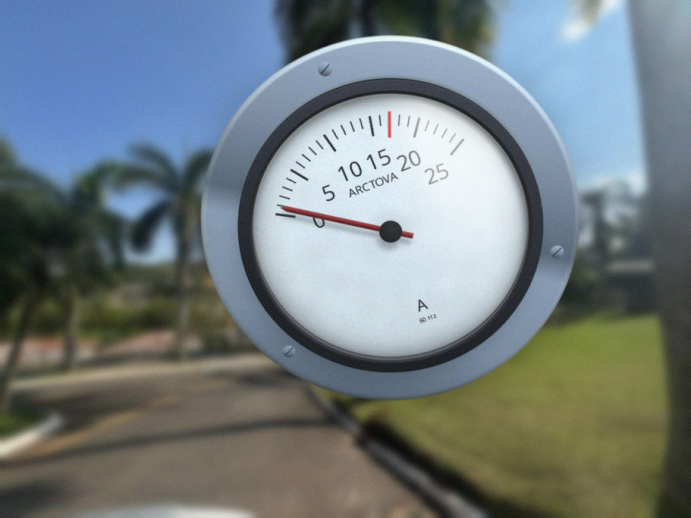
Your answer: 1 A
